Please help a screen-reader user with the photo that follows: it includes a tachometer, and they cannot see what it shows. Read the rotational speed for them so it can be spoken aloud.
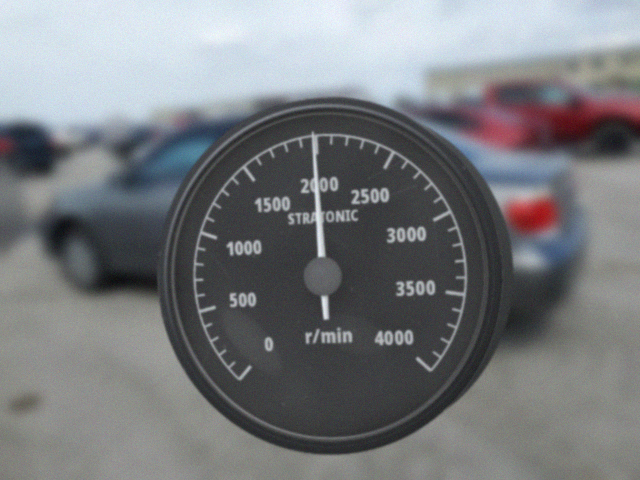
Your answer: 2000 rpm
